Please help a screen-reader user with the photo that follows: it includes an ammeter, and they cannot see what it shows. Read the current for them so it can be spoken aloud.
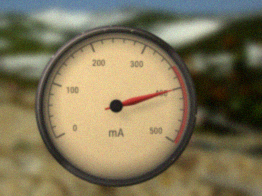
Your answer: 400 mA
